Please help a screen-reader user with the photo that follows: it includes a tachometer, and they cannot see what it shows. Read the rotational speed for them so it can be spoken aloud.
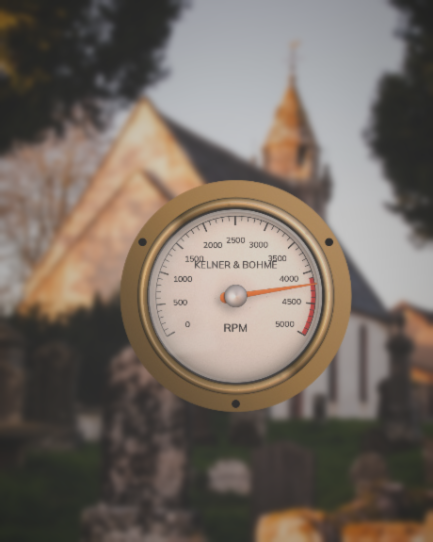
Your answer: 4200 rpm
